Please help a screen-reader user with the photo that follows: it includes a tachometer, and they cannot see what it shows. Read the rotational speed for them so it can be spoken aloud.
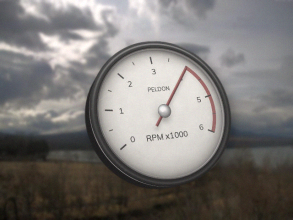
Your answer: 4000 rpm
